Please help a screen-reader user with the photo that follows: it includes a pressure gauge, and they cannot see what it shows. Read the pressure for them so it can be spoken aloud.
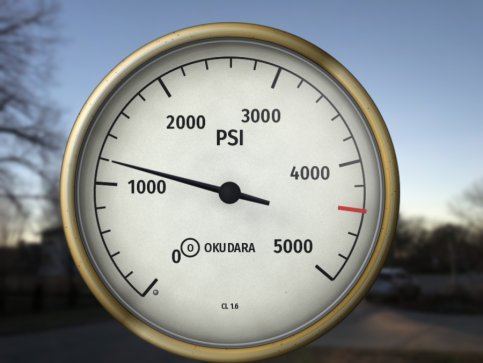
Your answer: 1200 psi
